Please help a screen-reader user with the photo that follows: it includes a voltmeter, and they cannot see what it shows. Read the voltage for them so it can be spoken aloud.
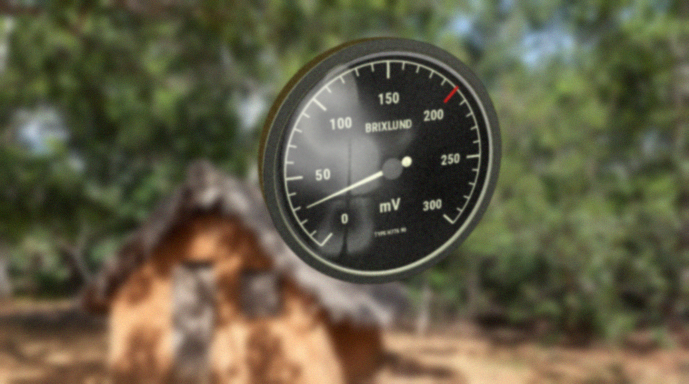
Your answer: 30 mV
